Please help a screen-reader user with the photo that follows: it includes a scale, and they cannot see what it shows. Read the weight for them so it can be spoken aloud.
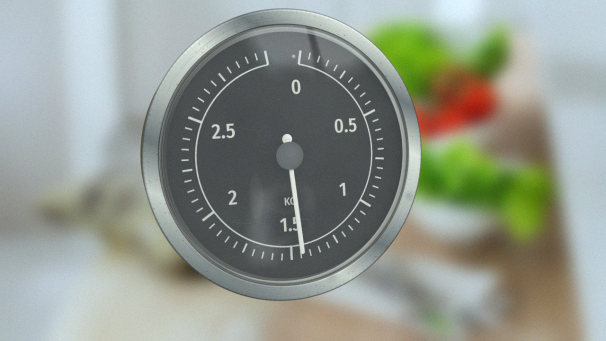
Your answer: 1.45 kg
